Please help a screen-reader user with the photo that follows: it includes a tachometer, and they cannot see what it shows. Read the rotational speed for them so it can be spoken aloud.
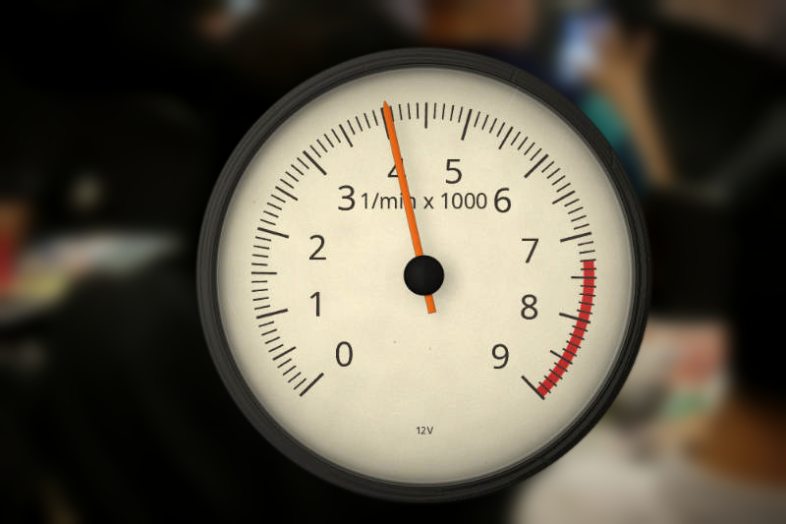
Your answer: 4050 rpm
